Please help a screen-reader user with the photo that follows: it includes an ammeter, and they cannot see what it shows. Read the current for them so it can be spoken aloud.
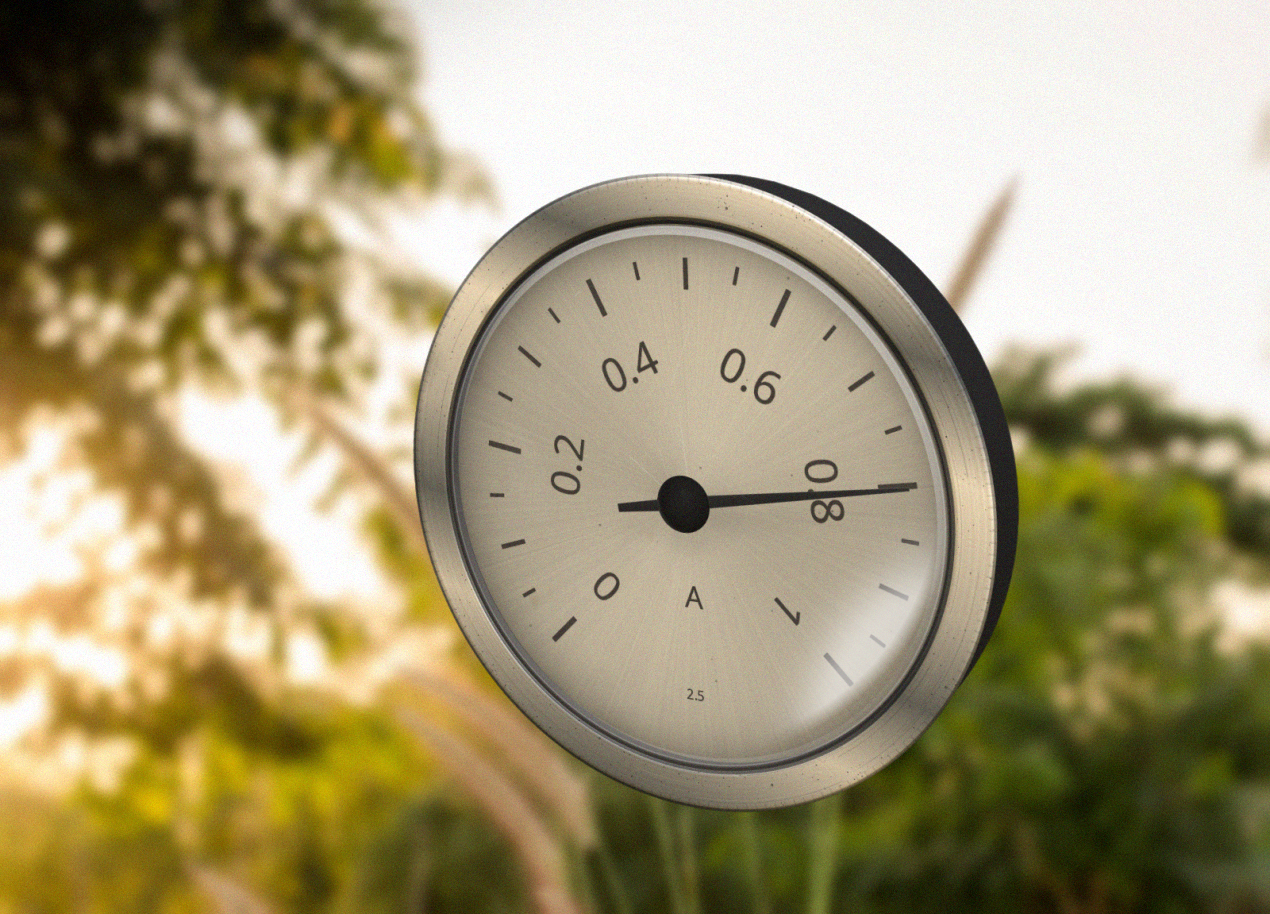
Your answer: 0.8 A
